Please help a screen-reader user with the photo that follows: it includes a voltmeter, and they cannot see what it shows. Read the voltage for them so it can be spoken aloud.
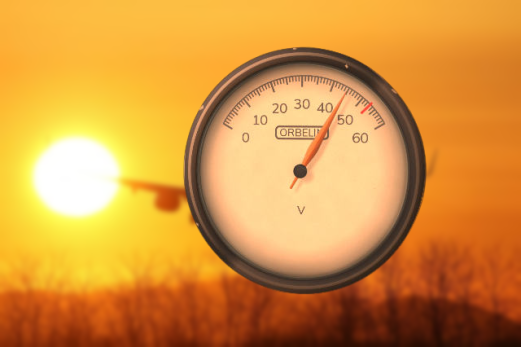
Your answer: 45 V
